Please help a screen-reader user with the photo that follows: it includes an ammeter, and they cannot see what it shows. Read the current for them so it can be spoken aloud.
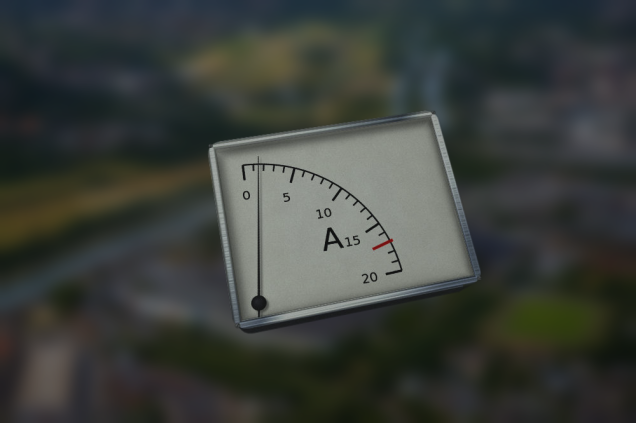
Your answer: 1.5 A
